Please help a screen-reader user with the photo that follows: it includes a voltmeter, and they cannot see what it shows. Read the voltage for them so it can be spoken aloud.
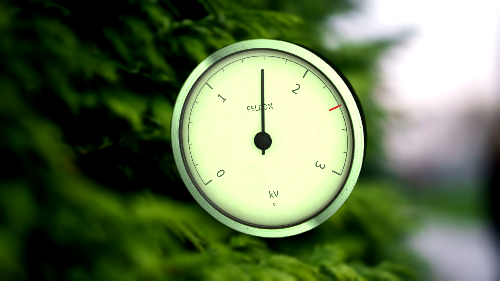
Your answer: 1.6 kV
